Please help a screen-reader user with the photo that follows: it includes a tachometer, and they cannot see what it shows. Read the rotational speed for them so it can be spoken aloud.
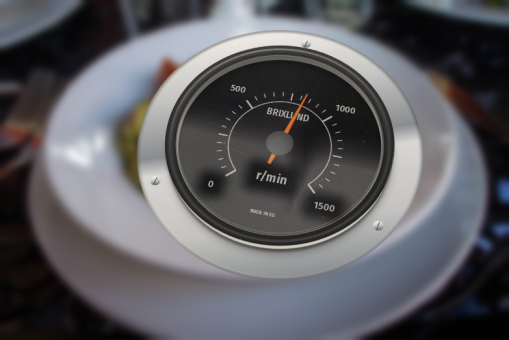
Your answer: 825 rpm
